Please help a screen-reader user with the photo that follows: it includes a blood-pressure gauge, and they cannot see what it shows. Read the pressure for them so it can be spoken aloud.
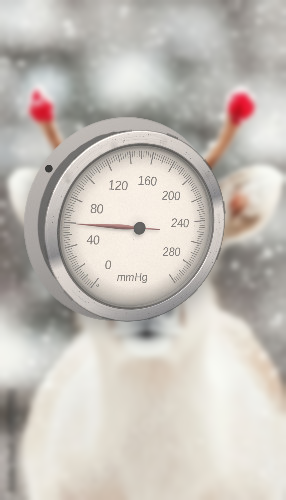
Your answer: 60 mmHg
